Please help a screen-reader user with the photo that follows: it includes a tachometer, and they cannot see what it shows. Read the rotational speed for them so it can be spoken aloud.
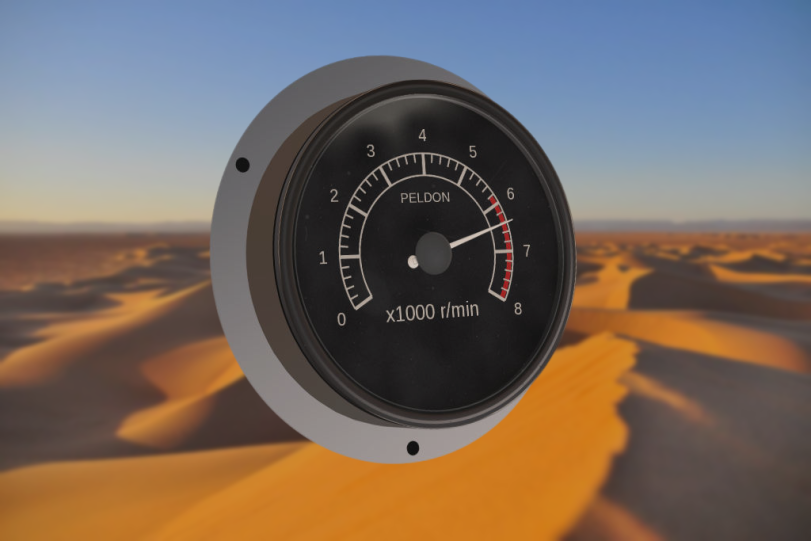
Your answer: 6400 rpm
